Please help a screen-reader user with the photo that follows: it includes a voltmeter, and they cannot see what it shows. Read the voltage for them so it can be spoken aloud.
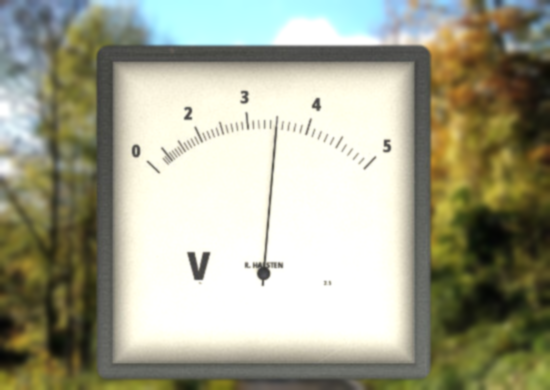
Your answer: 3.5 V
